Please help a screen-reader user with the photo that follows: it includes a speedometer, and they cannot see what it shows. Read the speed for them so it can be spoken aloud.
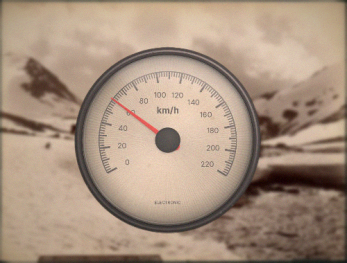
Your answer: 60 km/h
